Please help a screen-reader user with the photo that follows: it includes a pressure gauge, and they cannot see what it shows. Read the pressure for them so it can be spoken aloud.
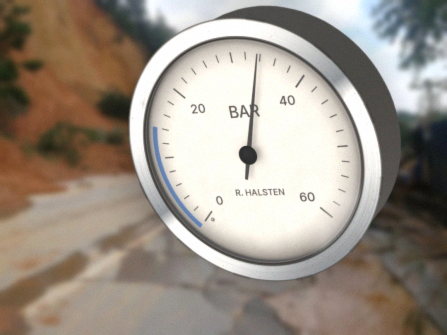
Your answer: 34 bar
